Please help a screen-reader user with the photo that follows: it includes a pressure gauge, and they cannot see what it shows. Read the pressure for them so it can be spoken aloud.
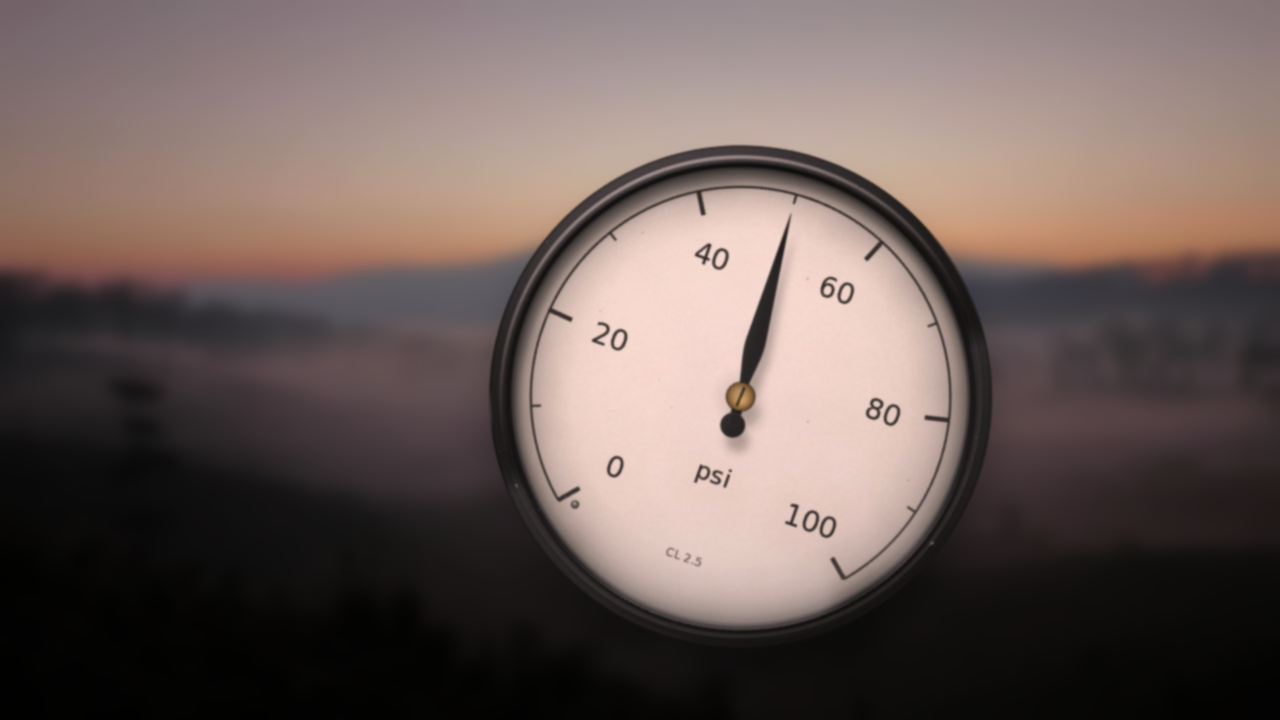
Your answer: 50 psi
